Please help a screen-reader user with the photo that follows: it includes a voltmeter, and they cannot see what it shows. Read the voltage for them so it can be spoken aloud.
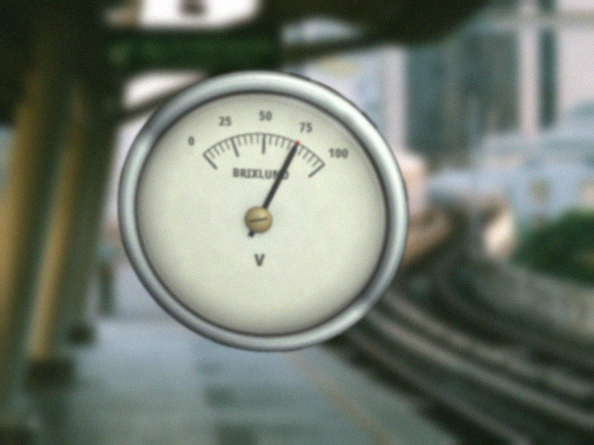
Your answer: 75 V
